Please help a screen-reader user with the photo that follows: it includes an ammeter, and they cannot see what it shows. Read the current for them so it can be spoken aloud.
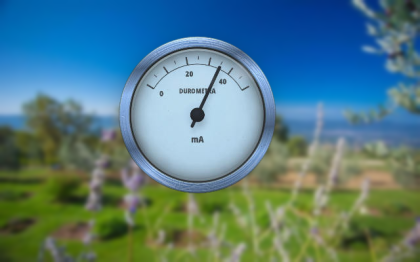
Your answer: 35 mA
